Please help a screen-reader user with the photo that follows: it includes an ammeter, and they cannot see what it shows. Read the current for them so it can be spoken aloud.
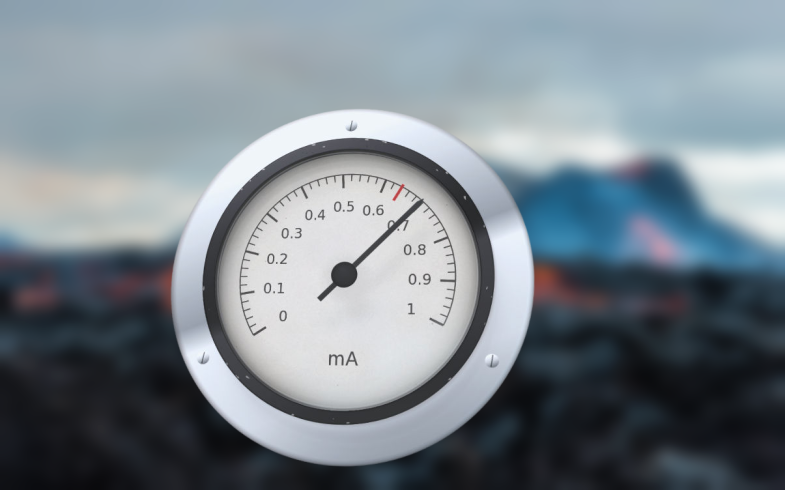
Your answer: 0.7 mA
